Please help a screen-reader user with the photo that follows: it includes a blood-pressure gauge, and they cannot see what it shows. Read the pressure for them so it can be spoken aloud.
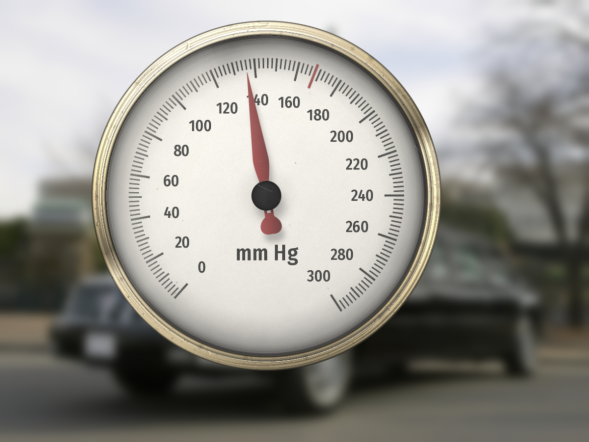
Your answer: 136 mmHg
